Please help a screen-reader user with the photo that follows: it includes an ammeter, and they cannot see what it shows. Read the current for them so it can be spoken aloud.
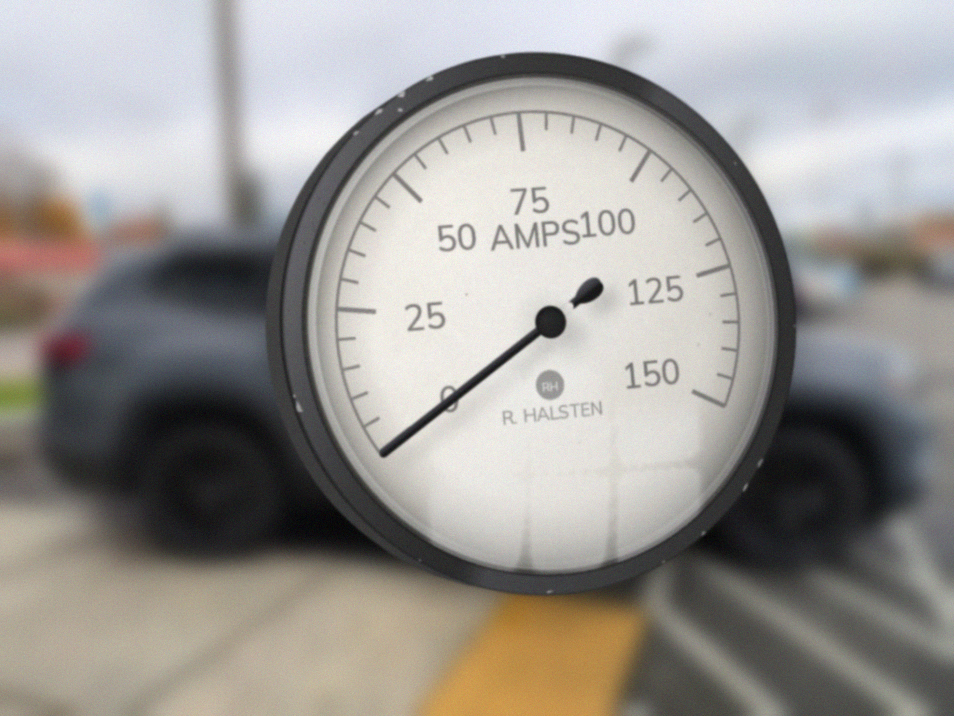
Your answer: 0 A
